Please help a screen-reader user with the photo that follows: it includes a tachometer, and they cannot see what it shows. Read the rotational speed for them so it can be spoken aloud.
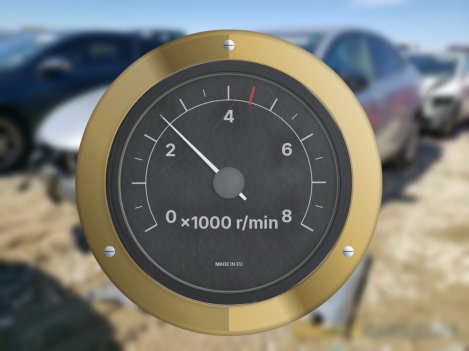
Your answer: 2500 rpm
